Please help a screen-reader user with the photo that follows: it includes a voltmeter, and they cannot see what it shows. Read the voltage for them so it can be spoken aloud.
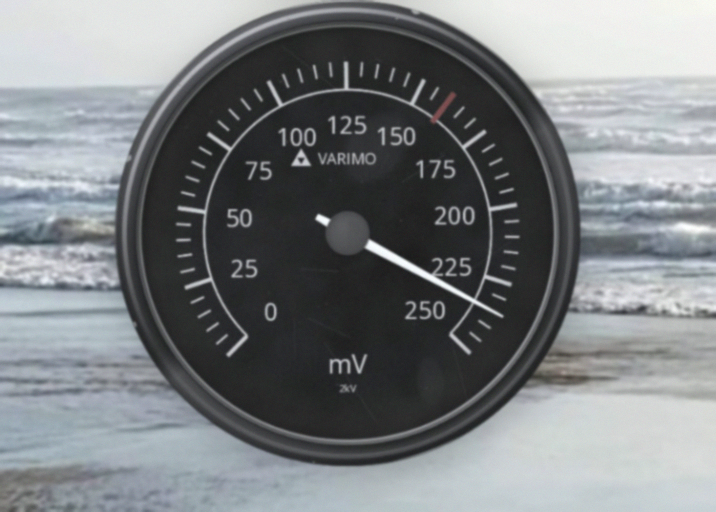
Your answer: 235 mV
